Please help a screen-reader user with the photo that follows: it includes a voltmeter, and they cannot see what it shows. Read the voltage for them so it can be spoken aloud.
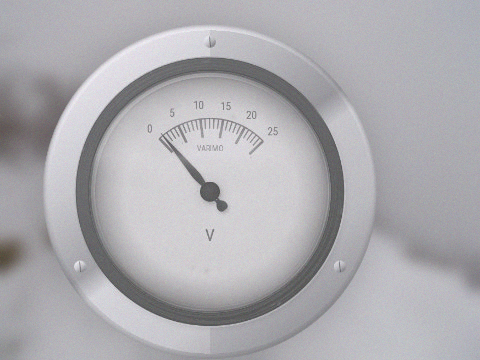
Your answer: 1 V
